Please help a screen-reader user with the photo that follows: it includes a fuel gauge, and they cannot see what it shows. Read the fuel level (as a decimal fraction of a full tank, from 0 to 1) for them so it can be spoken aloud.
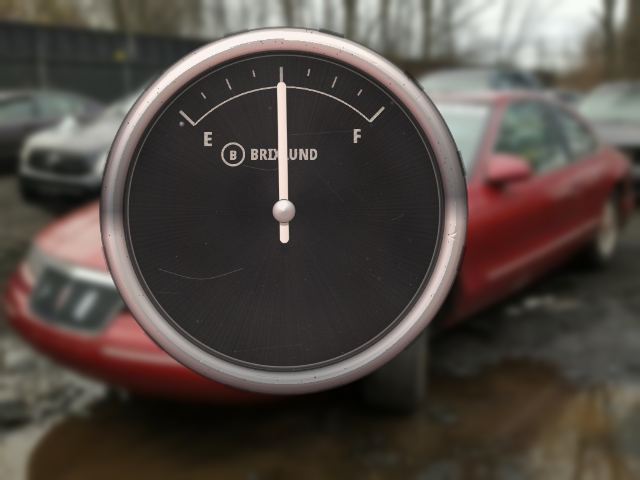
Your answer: 0.5
